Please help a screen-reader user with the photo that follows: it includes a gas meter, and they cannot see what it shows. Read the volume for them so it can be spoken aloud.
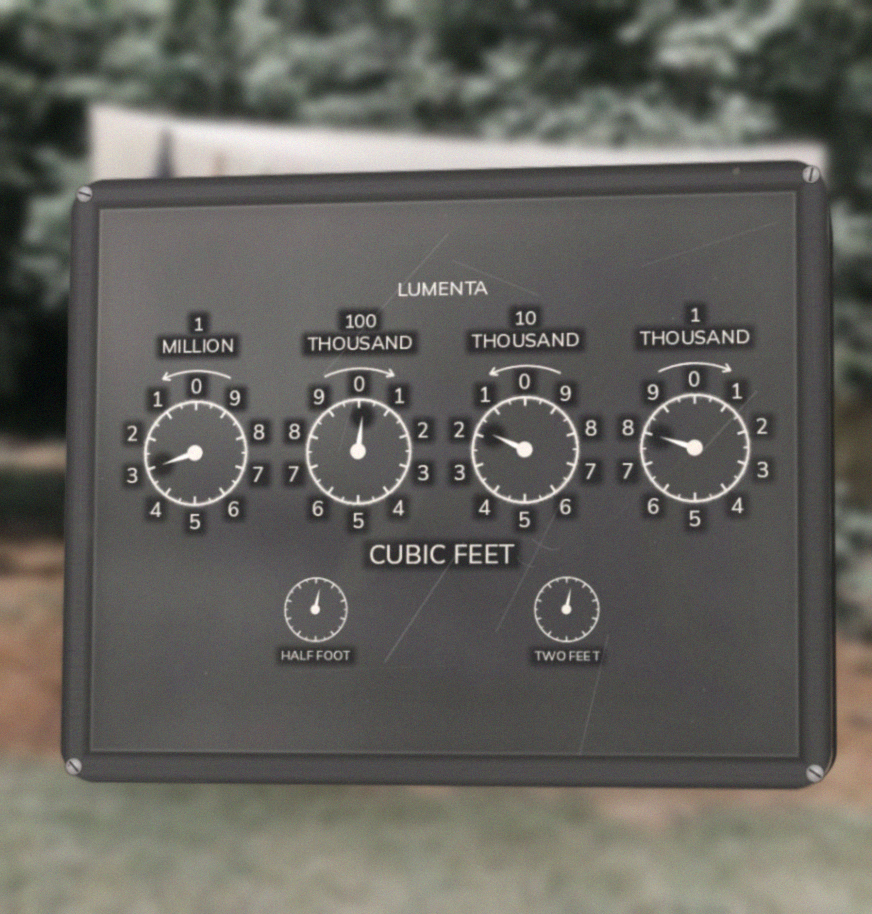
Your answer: 301800 ft³
